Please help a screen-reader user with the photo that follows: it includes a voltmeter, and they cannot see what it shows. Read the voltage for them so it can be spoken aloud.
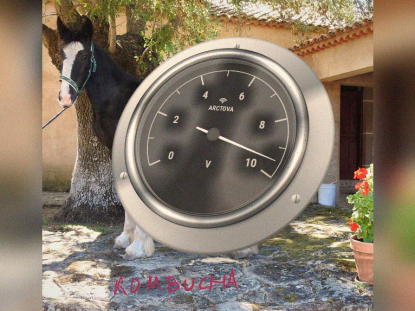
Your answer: 9.5 V
